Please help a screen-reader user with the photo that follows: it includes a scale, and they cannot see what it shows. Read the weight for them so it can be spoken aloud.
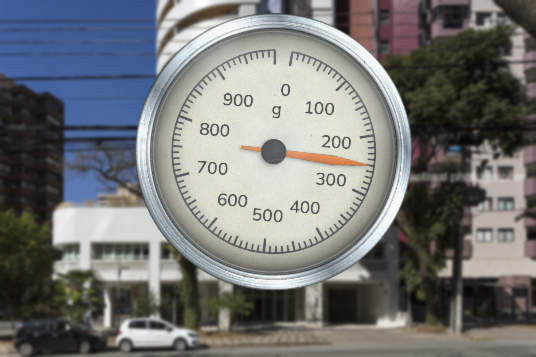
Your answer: 250 g
